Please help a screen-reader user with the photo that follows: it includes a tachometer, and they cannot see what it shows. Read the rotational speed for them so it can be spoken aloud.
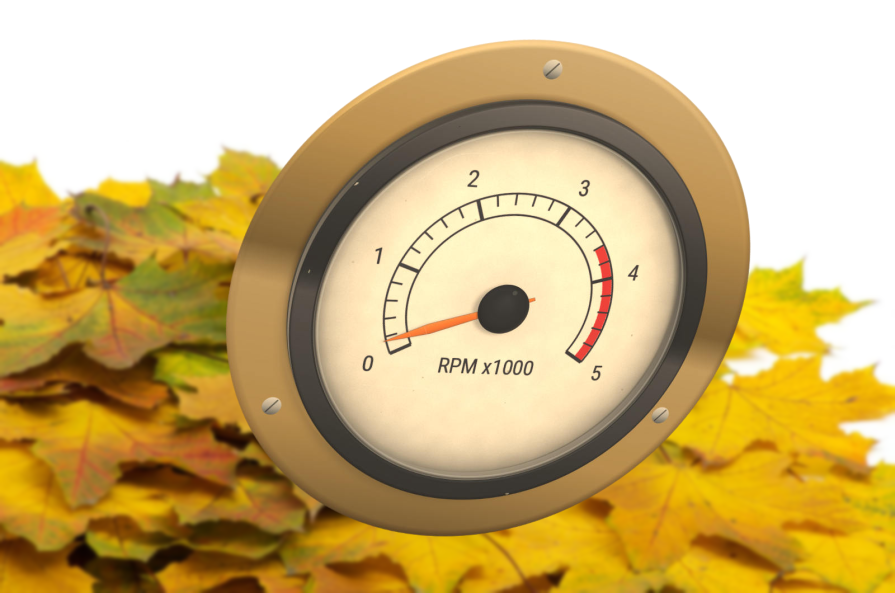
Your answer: 200 rpm
